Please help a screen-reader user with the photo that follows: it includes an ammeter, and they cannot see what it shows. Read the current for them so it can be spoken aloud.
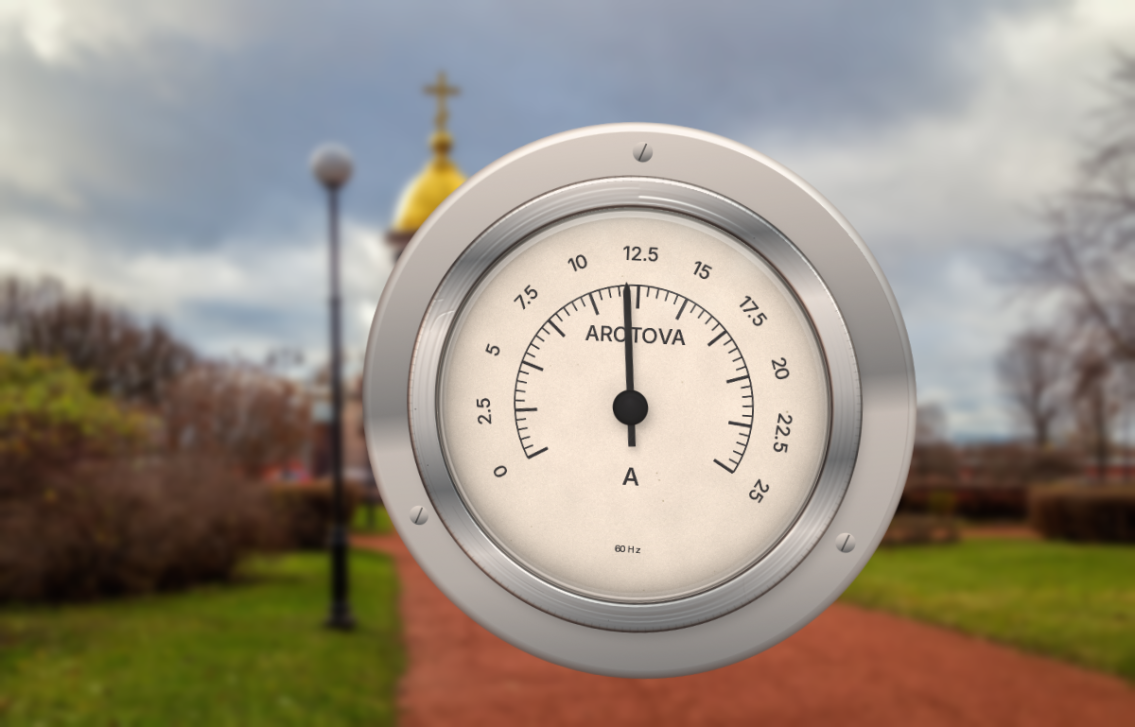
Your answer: 12 A
